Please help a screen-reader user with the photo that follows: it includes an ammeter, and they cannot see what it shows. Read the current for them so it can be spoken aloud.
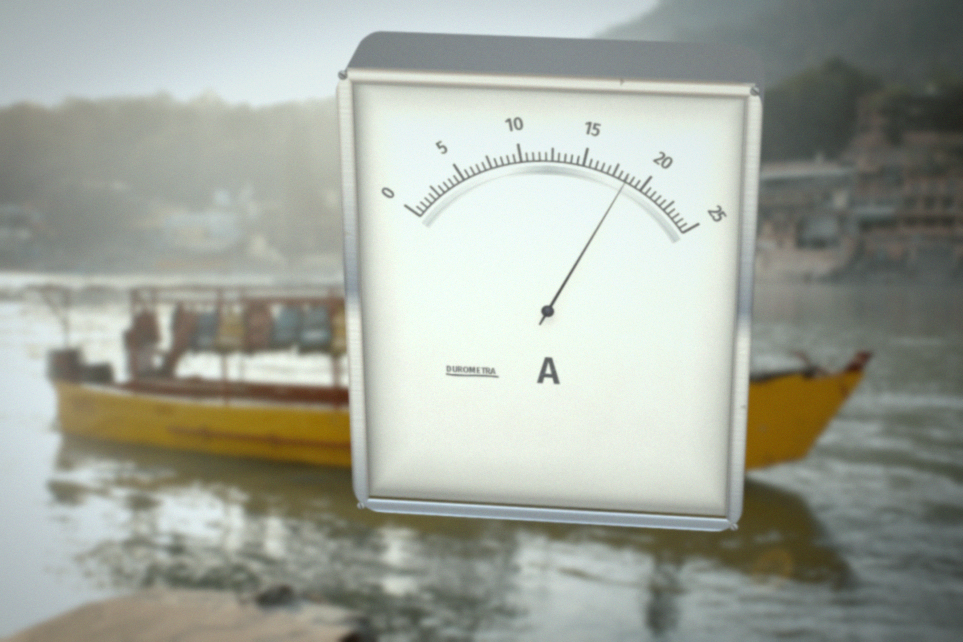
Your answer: 18.5 A
